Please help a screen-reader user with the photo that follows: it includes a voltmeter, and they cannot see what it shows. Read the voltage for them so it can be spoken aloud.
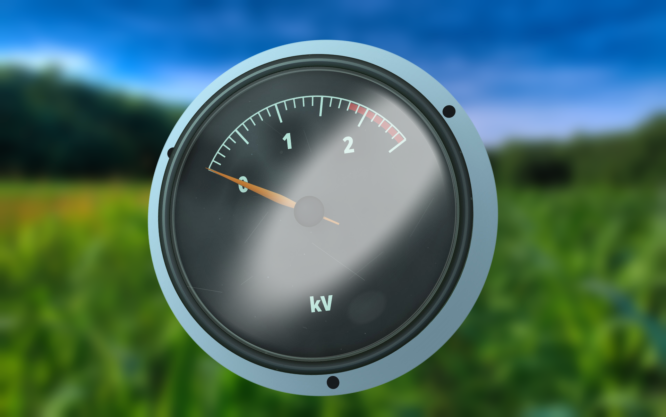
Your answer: 0 kV
